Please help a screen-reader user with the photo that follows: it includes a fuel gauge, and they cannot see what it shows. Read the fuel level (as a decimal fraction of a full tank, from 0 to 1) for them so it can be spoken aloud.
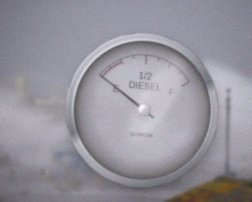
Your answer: 0
